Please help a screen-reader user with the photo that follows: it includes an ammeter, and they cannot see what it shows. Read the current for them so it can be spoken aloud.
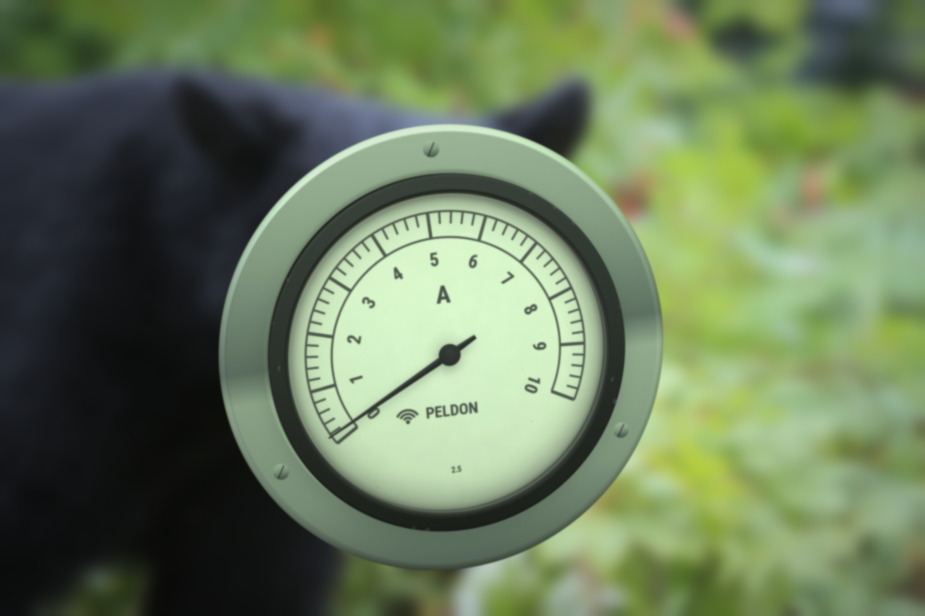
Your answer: 0.2 A
